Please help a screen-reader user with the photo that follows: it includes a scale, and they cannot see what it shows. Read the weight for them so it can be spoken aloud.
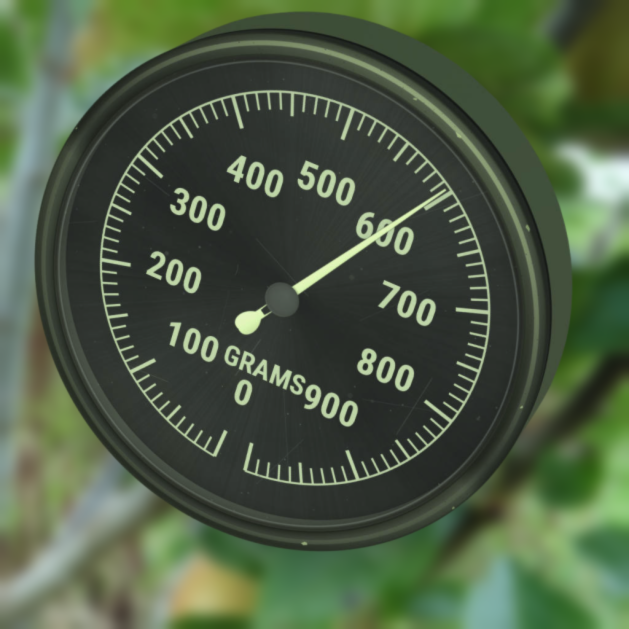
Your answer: 595 g
